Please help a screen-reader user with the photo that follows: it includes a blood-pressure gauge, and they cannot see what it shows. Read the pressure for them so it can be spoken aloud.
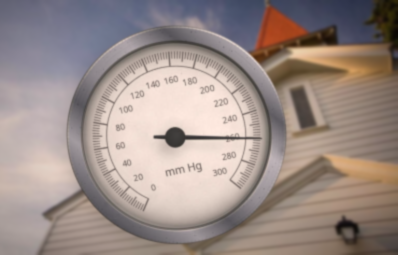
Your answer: 260 mmHg
